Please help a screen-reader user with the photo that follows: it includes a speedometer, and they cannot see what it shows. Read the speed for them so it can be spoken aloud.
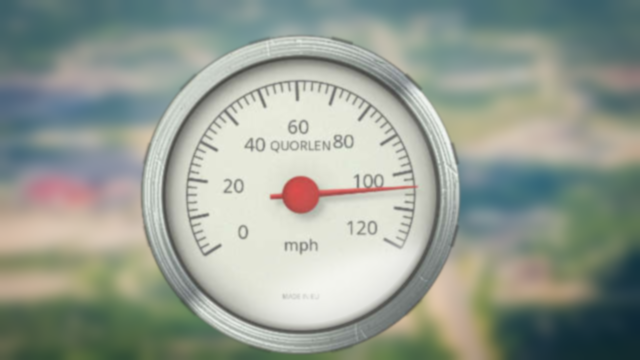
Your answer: 104 mph
